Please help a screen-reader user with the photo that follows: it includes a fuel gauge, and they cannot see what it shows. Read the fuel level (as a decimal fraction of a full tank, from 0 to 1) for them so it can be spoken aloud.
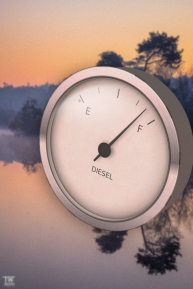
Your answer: 0.875
